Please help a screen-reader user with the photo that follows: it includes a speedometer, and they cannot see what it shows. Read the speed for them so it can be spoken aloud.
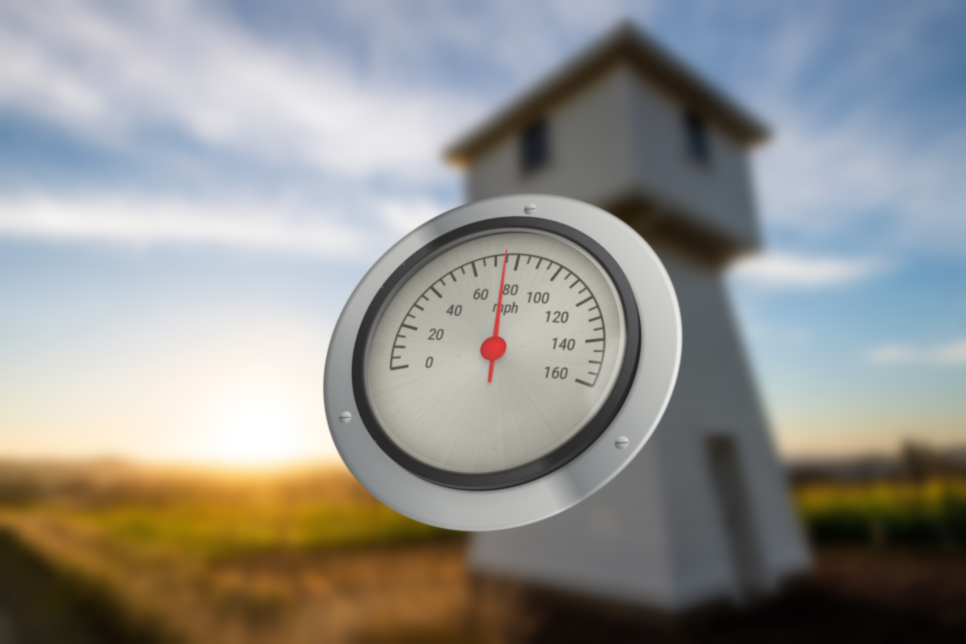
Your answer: 75 mph
